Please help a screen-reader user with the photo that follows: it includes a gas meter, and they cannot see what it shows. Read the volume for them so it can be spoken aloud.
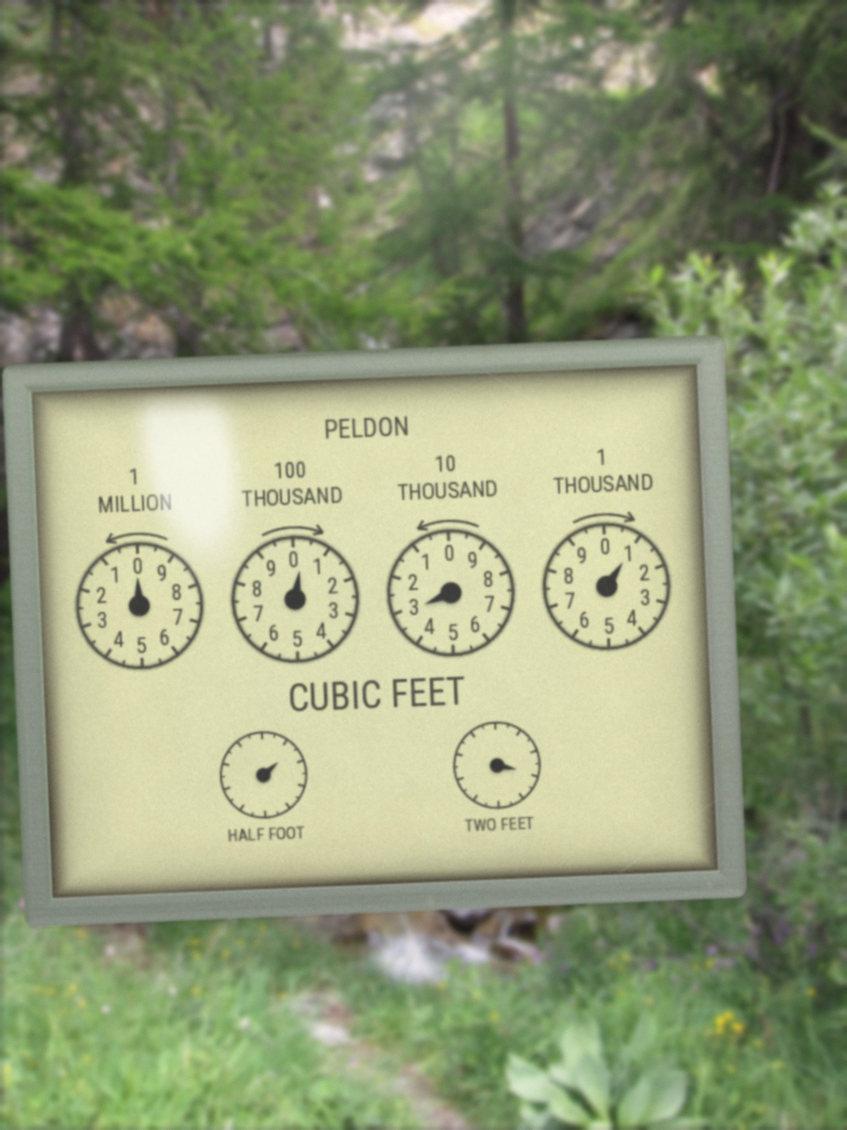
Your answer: 3100 ft³
